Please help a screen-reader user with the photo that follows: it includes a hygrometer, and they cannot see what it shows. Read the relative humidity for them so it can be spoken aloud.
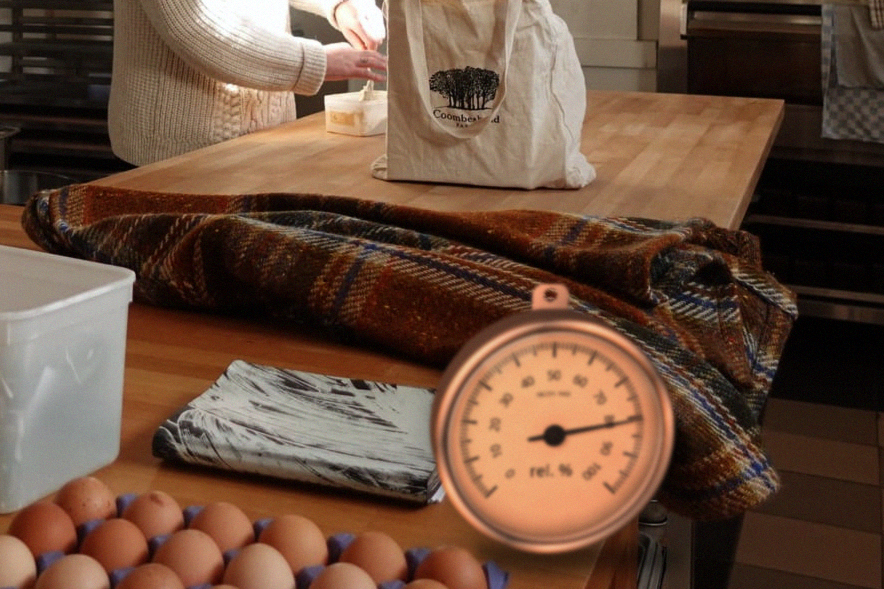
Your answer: 80 %
